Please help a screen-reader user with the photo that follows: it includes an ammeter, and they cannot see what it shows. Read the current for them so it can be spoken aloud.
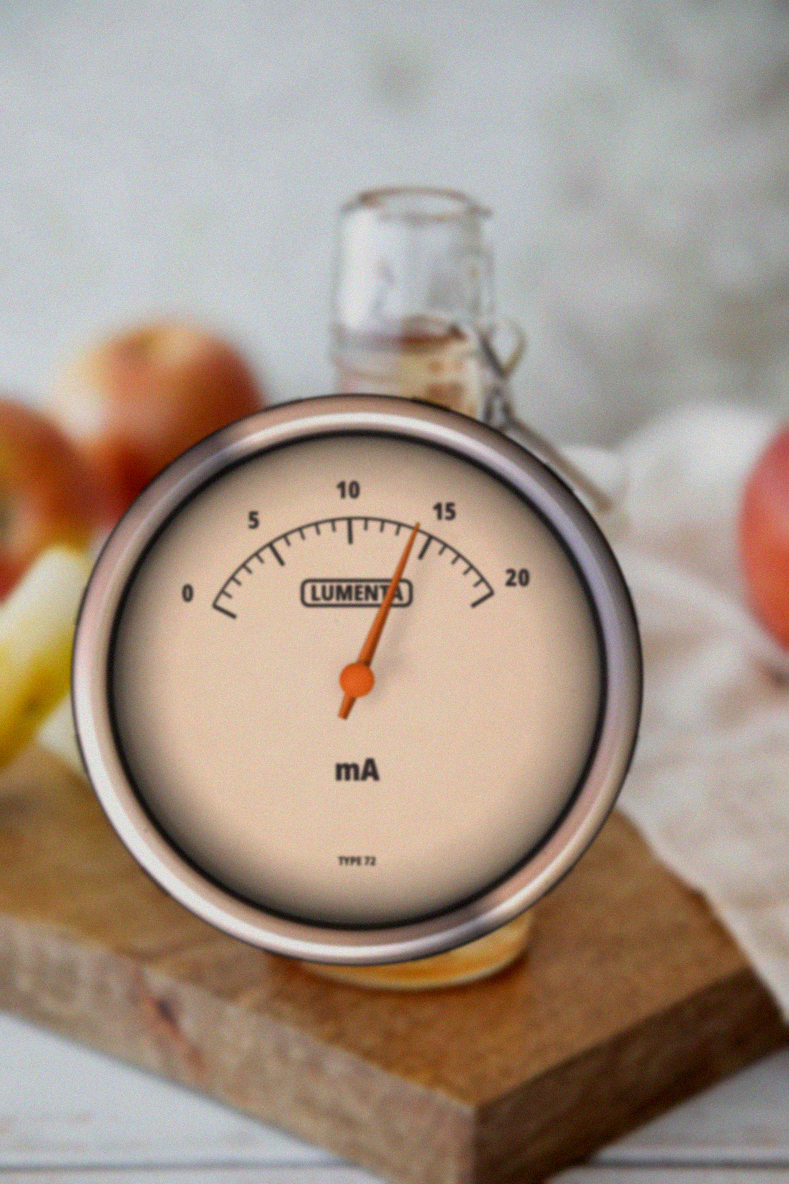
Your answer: 14 mA
